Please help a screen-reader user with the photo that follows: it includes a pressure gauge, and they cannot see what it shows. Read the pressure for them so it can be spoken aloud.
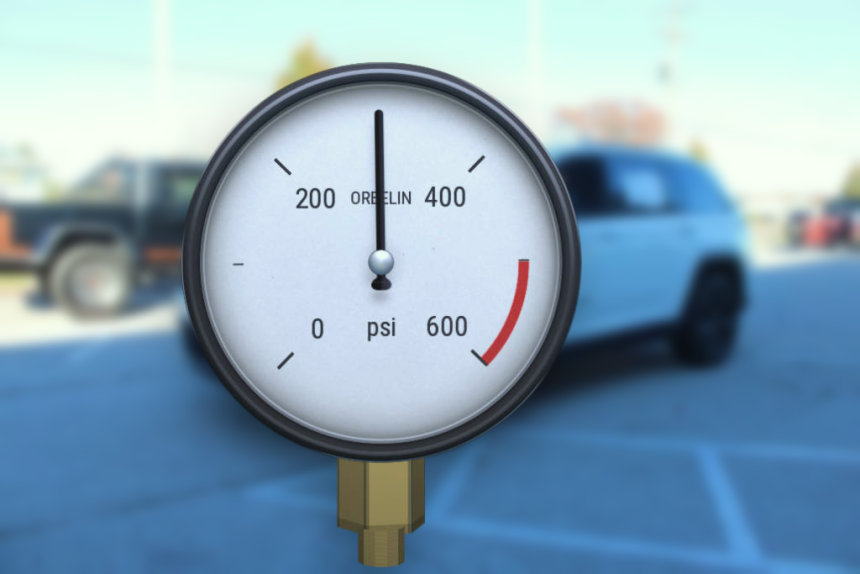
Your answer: 300 psi
